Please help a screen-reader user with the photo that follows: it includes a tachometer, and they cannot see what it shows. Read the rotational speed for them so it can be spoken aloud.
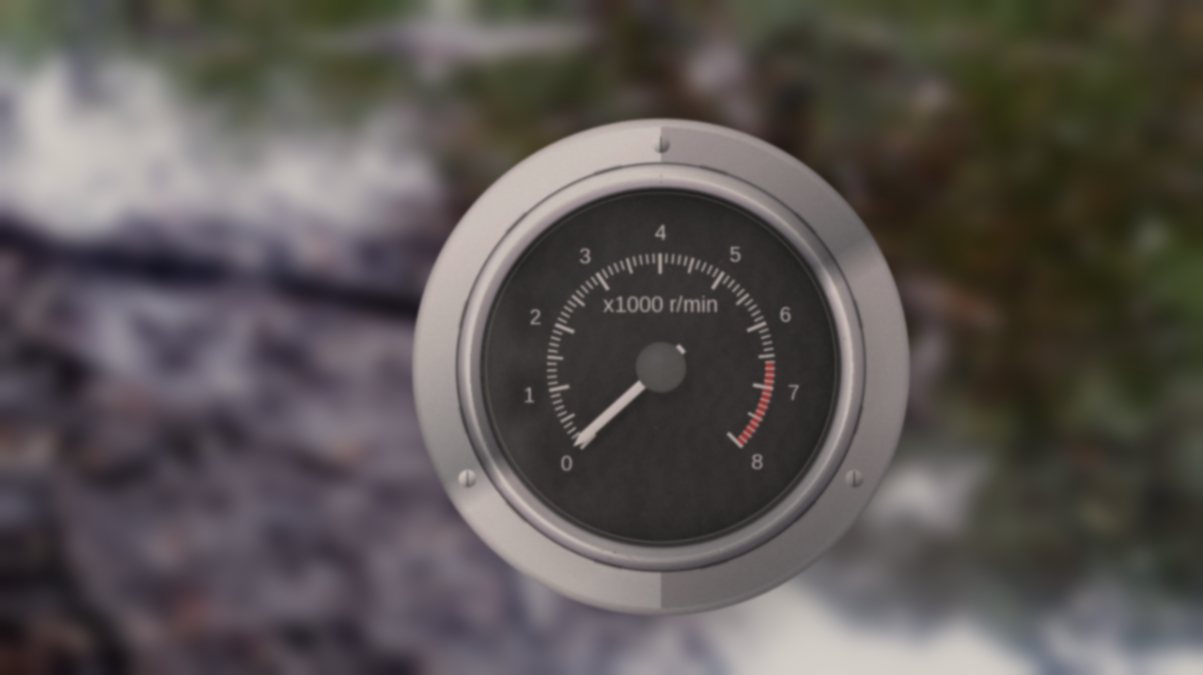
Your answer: 100 rpm
